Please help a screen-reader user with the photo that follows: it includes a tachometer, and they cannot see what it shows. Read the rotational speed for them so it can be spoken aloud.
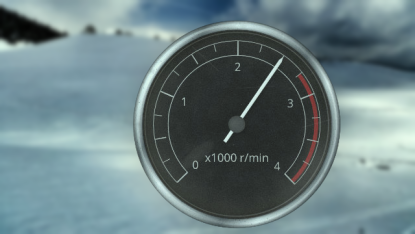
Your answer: 2500 rpm
